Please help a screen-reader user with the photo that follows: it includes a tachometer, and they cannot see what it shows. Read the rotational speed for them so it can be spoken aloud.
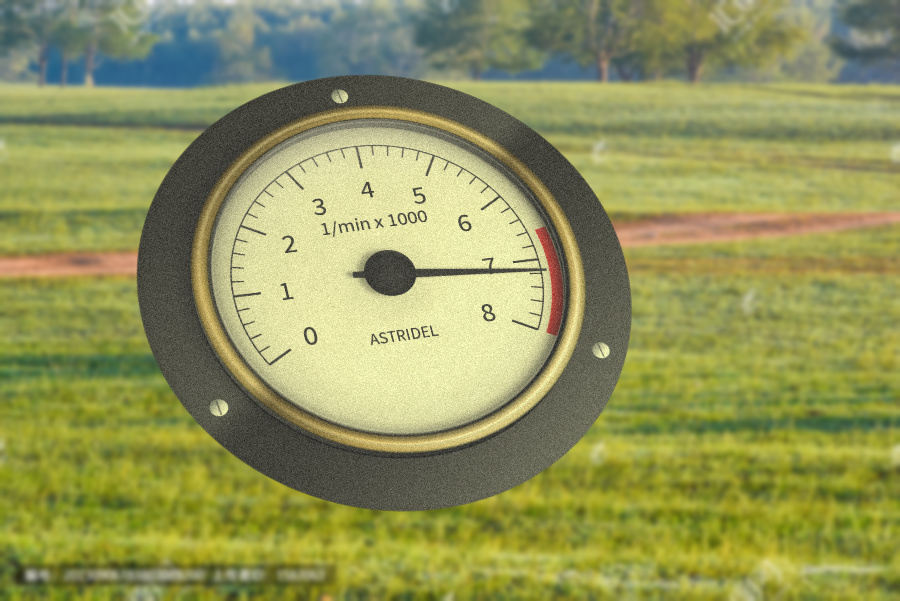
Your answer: 7200 rpm
